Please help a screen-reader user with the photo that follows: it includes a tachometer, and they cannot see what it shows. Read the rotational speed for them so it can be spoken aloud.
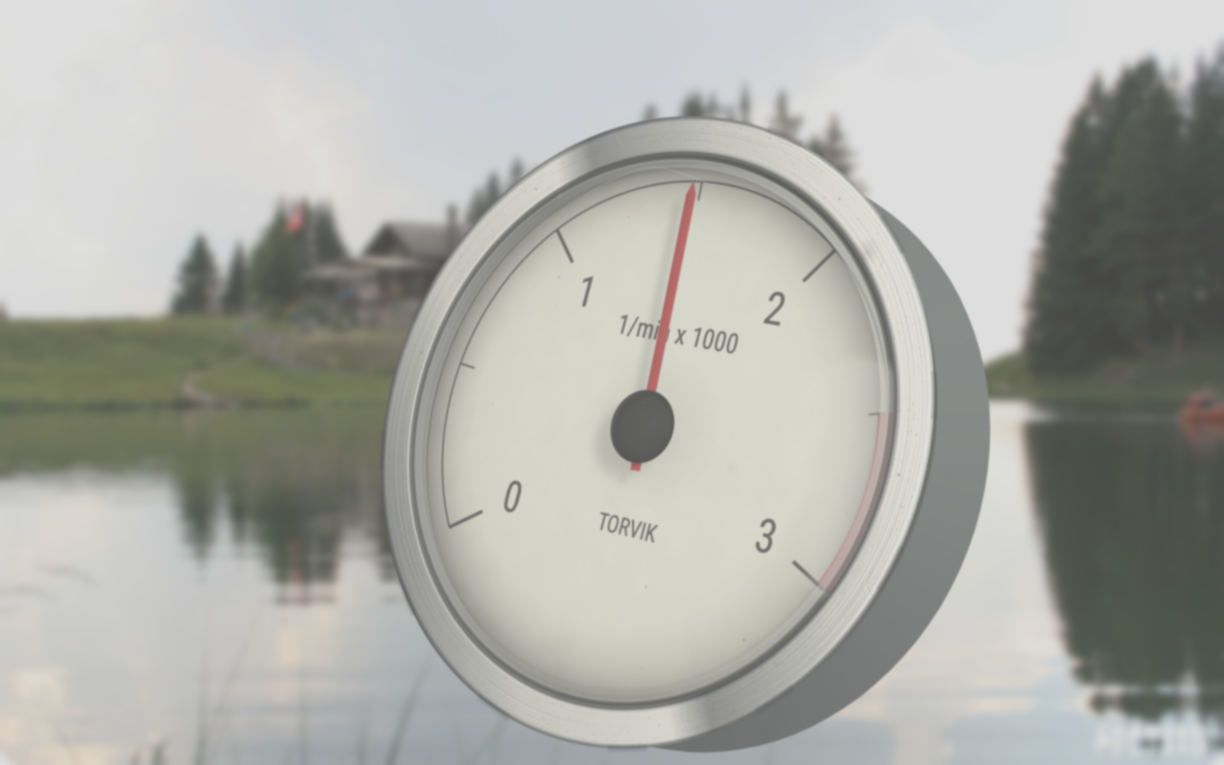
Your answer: 1500 rpm
